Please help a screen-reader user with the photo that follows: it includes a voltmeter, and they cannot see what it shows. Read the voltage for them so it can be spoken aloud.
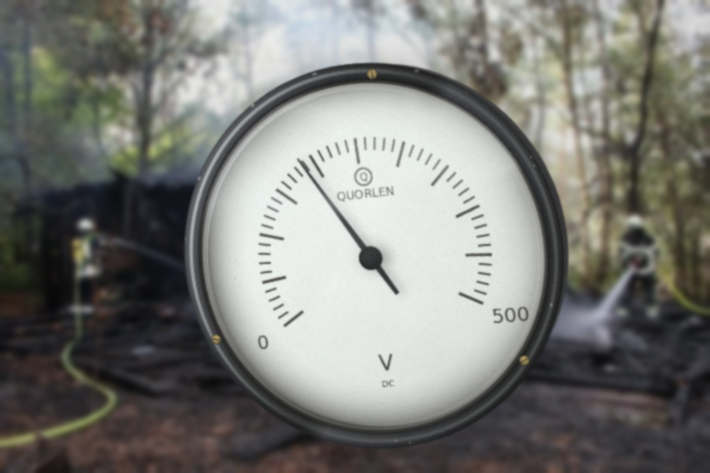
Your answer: 190 V
